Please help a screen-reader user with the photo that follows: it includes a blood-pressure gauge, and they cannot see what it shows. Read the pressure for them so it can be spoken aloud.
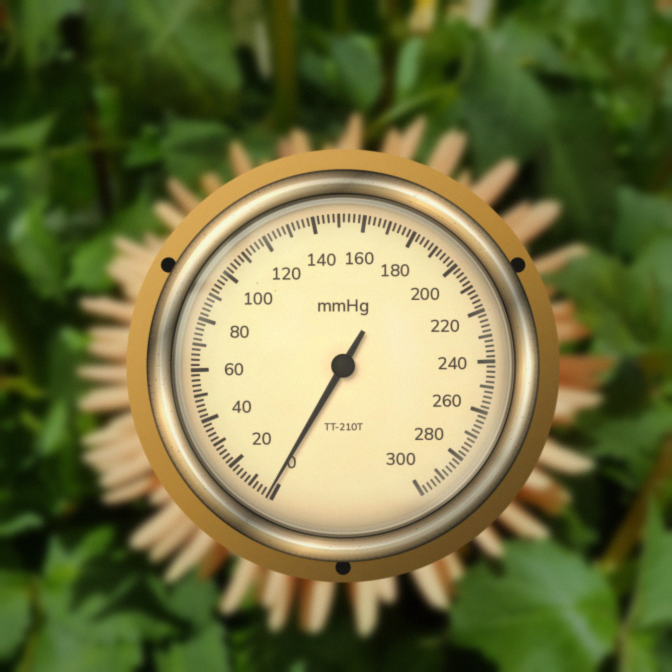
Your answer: 2 mmHg
